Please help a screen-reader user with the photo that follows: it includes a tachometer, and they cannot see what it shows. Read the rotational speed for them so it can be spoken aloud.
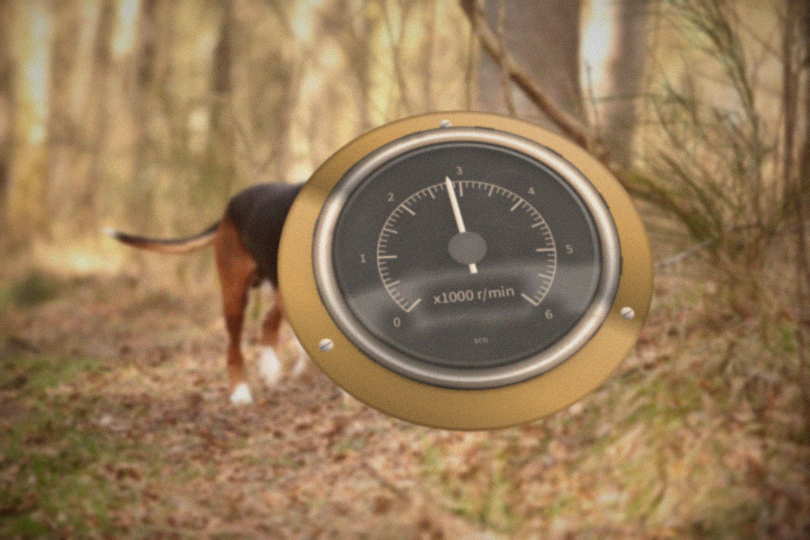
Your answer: 2800 rpm
